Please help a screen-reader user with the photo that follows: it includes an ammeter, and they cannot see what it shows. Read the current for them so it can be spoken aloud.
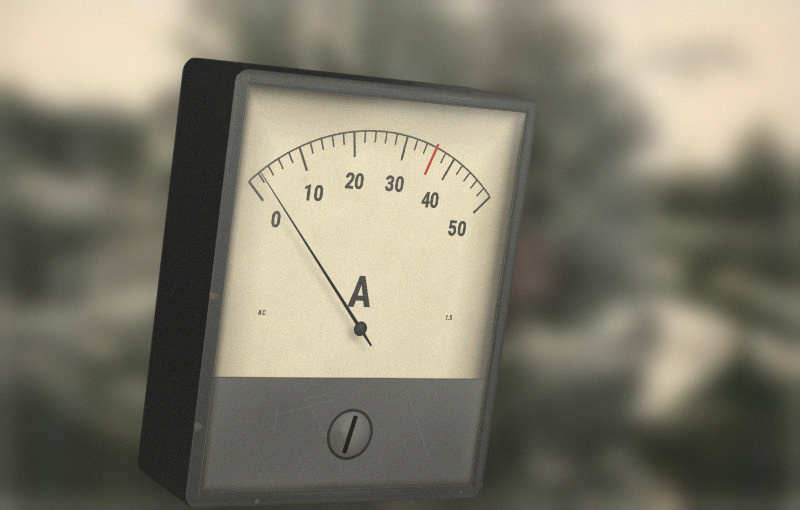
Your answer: 2 A
